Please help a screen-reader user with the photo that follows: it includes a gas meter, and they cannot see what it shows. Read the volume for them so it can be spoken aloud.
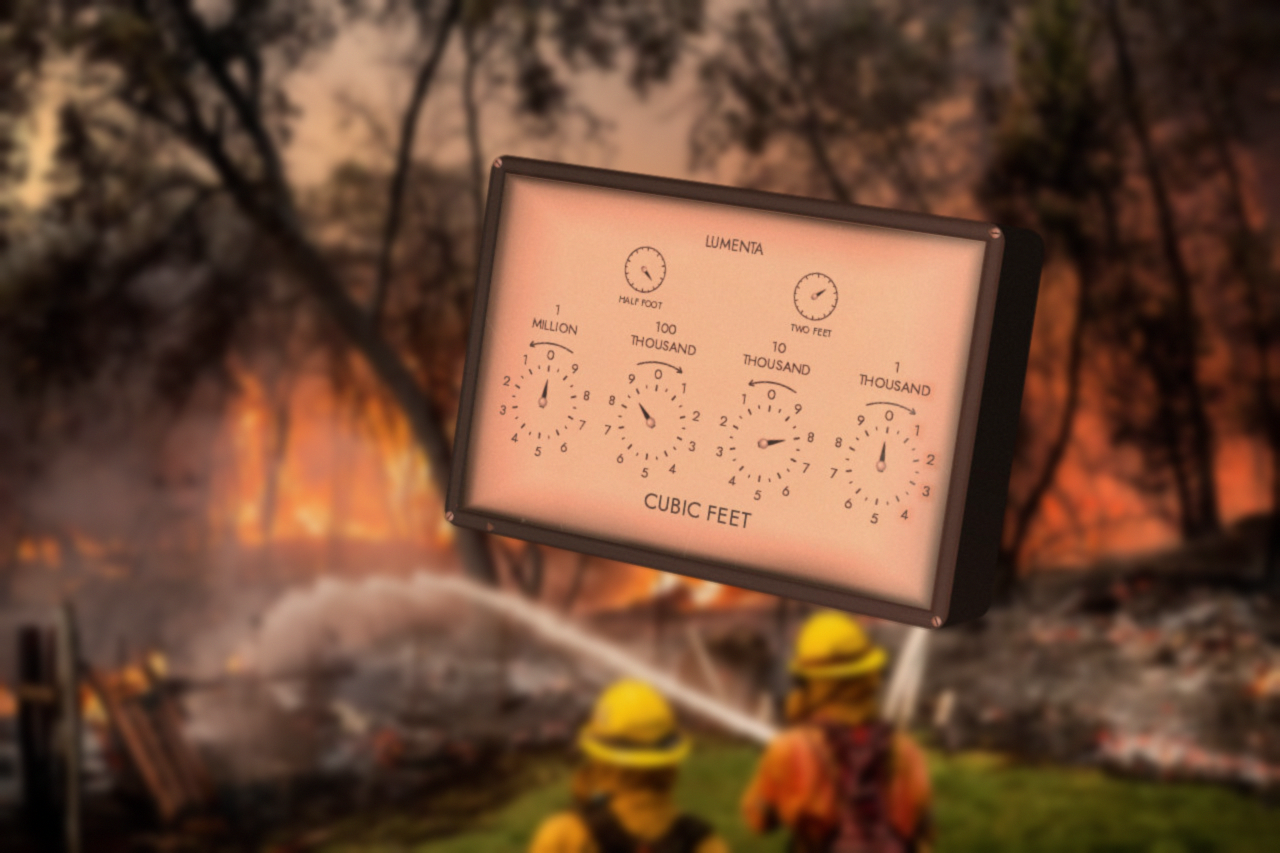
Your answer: 988000 ft³
